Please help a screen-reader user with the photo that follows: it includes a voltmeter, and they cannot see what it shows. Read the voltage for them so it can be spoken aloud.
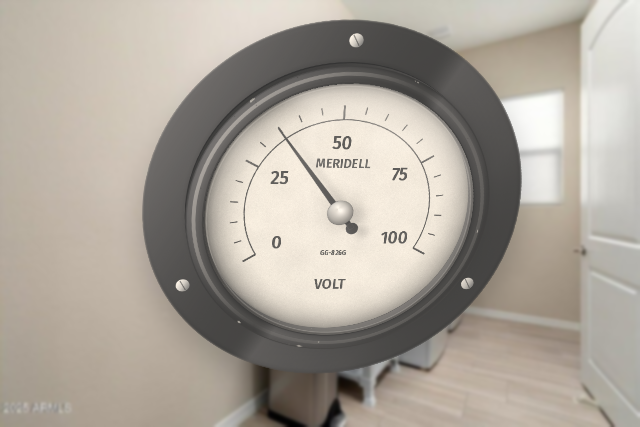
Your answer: 35 V
